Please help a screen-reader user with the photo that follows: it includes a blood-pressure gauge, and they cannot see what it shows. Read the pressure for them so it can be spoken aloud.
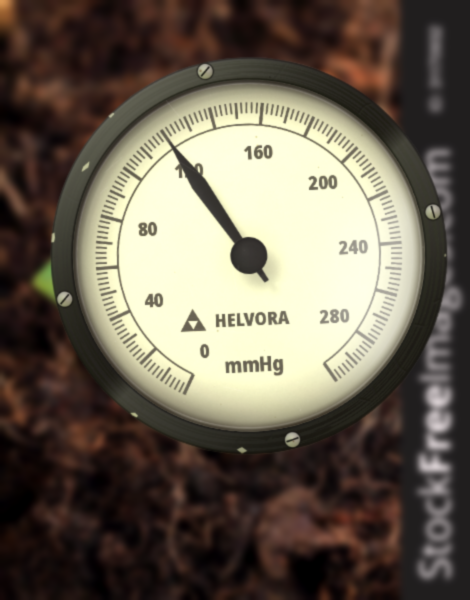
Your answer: 120 mmHg
